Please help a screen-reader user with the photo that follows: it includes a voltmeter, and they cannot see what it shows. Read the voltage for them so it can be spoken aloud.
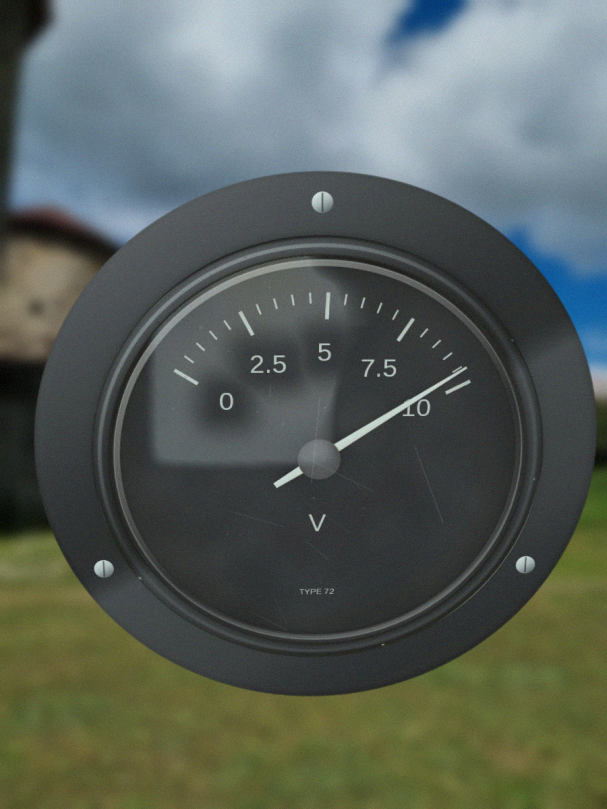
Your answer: 9.5 V
